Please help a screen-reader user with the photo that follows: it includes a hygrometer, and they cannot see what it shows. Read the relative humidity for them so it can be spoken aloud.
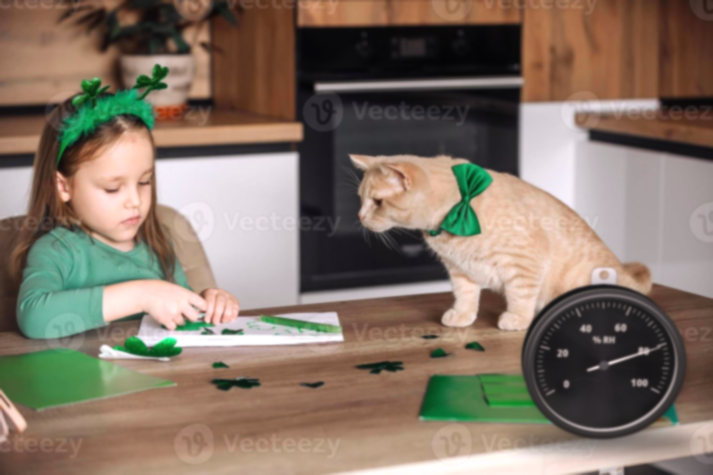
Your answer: 80 %
